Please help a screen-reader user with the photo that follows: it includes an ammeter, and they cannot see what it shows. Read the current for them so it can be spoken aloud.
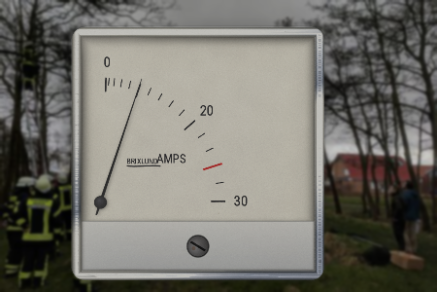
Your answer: 10 A
